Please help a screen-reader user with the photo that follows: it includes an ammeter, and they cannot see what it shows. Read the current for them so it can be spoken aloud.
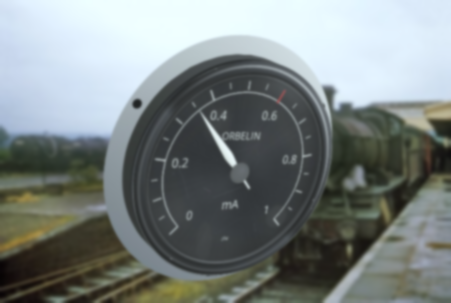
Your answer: 0.35 mA
